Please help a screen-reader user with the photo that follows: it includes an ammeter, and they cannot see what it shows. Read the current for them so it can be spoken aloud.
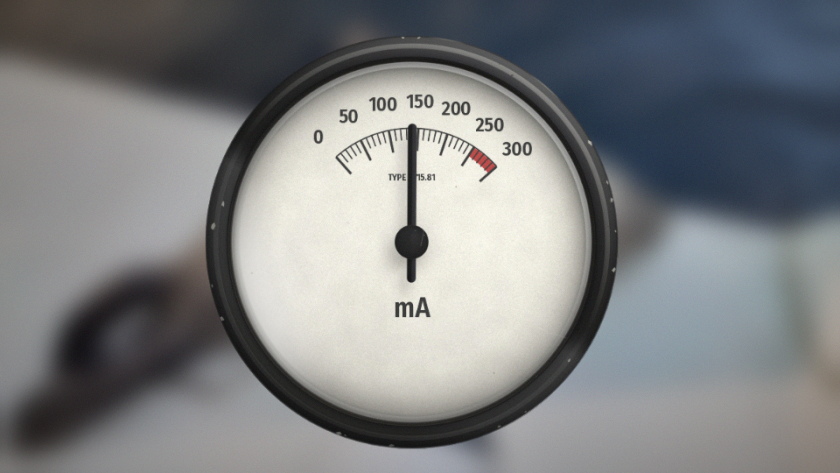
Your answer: 140 mA
